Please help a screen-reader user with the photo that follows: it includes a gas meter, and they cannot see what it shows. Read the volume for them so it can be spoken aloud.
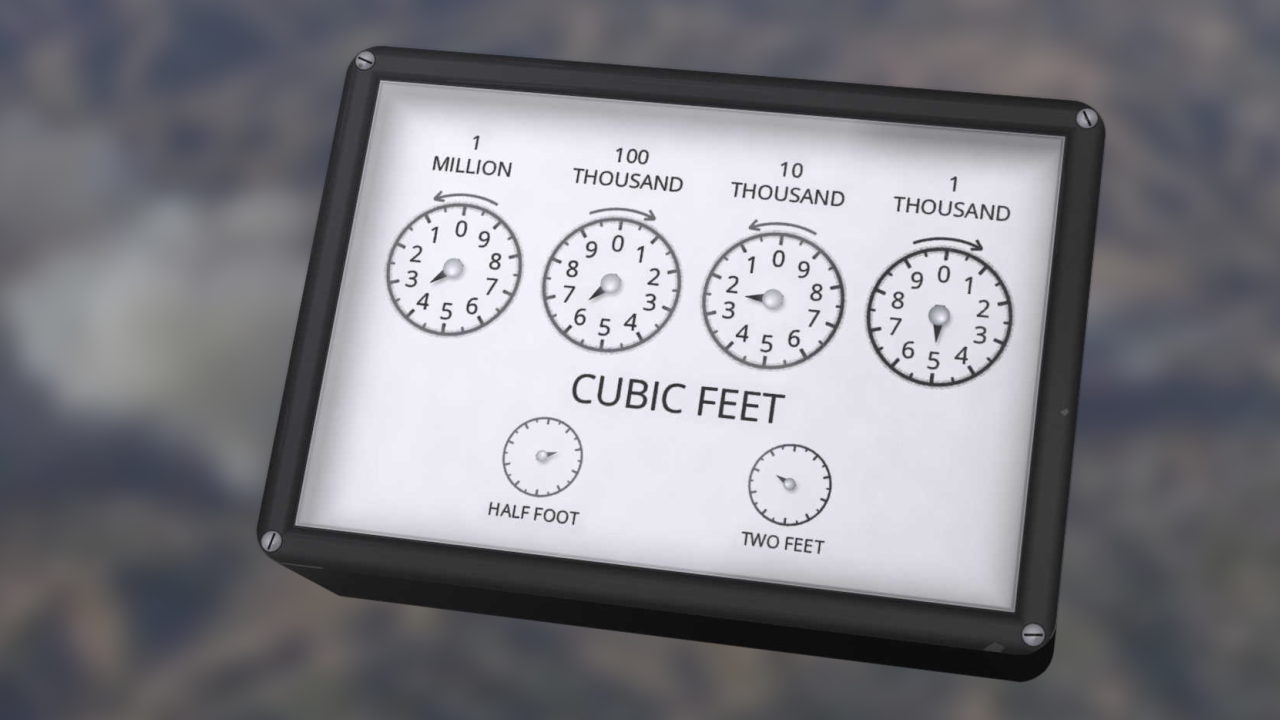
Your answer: 362500 ft³
